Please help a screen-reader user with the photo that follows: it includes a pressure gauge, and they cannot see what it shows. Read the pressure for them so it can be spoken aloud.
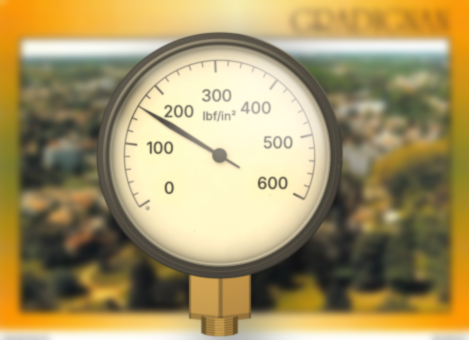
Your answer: 160 psi
